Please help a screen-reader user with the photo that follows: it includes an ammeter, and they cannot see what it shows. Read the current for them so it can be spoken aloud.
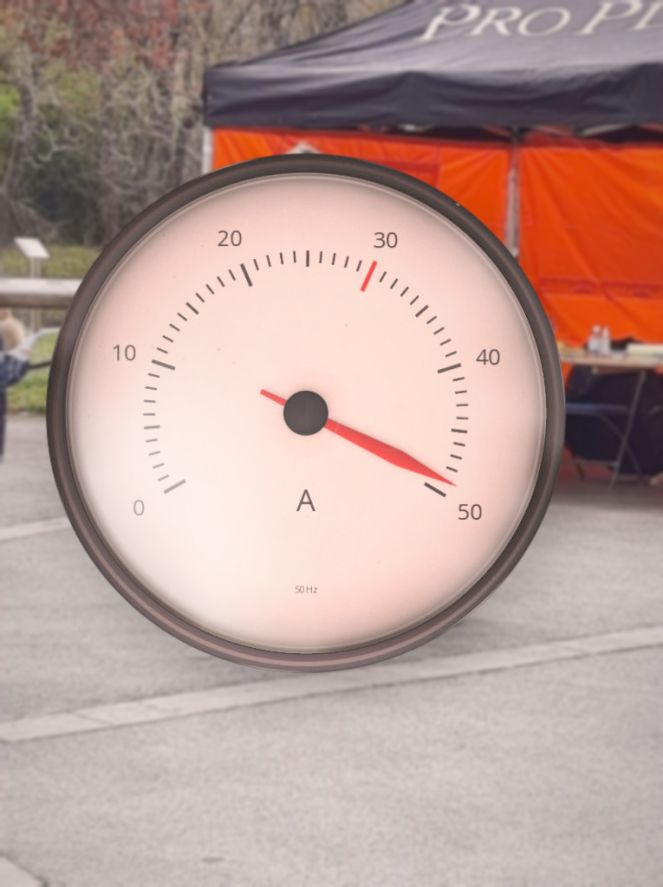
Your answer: 49 A
